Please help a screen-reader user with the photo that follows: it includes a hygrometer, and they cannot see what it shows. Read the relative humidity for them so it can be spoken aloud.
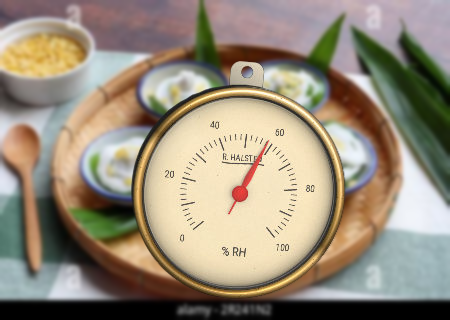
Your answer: 58 %
